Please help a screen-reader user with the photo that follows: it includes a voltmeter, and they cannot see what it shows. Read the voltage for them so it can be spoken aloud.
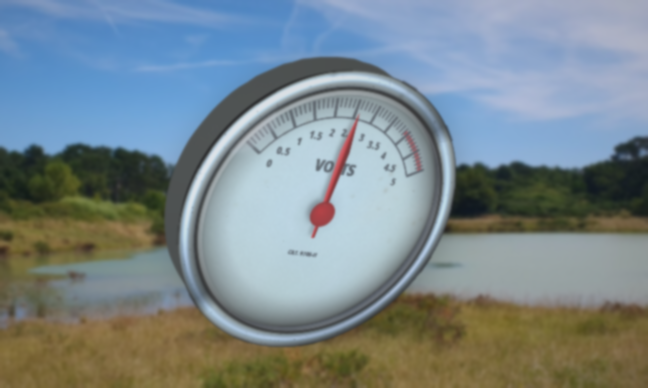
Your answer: 2.5 V
